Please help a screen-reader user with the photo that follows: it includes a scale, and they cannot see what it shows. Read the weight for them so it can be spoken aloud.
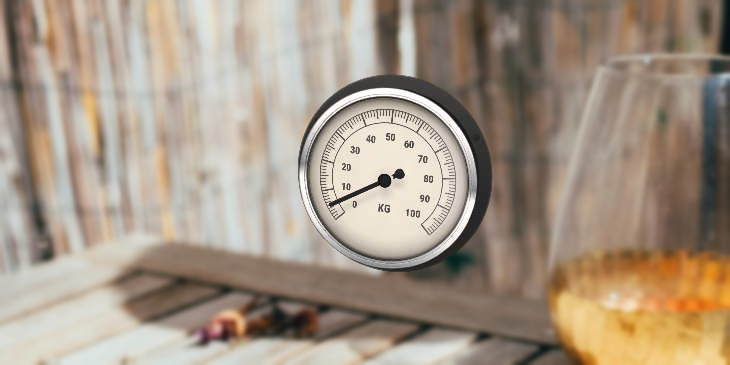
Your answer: 5 kg
